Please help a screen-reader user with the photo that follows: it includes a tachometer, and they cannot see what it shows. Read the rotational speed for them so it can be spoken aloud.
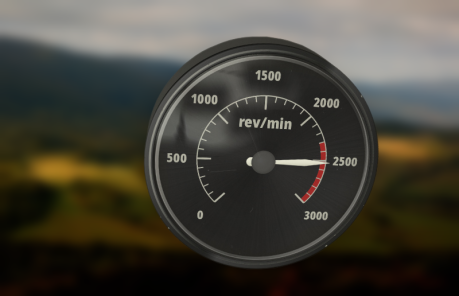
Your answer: 2500 rpm
